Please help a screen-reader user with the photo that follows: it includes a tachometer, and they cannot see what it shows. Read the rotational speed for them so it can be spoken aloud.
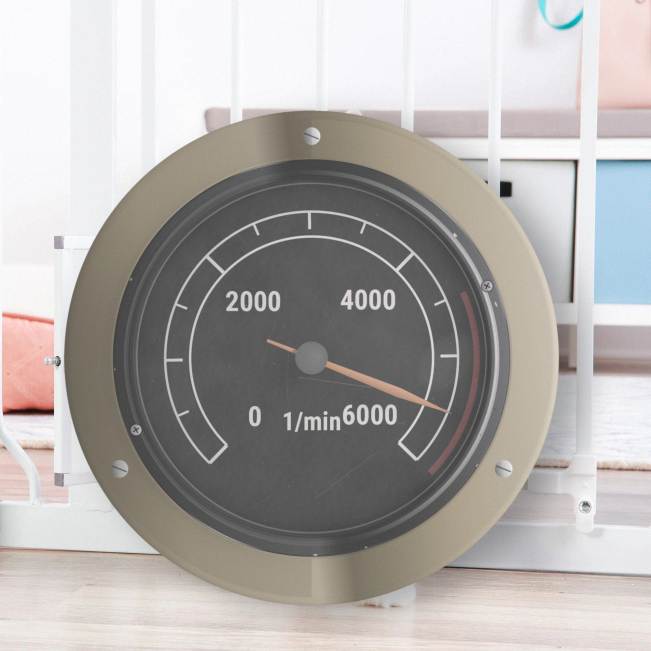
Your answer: 5500 rpm
